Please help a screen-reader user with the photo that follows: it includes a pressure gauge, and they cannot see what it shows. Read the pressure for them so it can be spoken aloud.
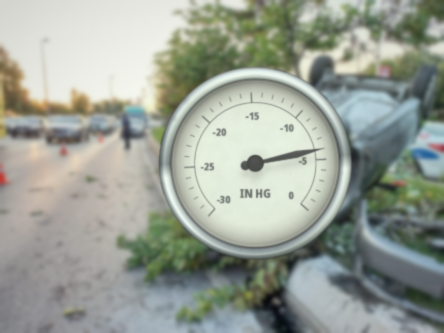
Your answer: -6 inHg
